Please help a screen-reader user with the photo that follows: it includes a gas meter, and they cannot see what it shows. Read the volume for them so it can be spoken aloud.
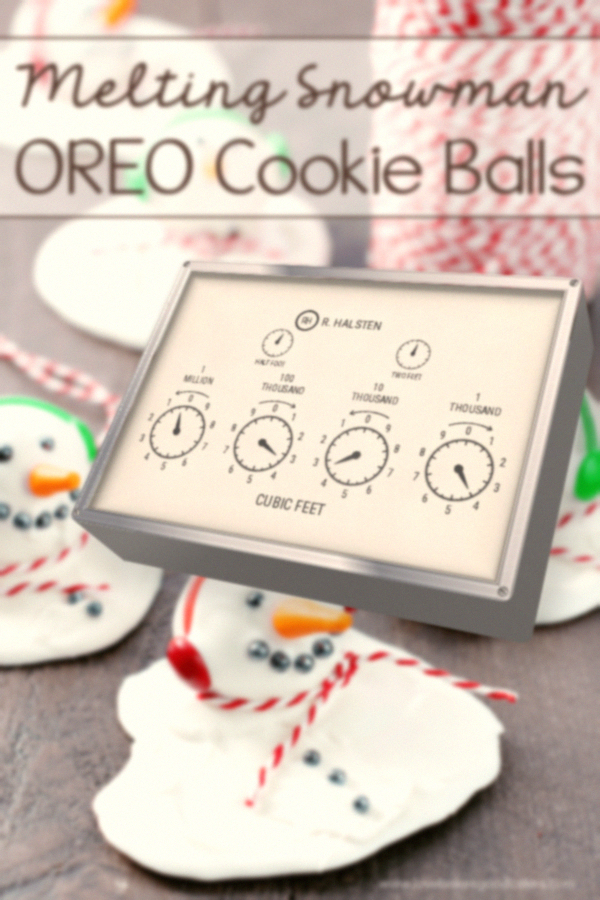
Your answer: 33400 ft³
